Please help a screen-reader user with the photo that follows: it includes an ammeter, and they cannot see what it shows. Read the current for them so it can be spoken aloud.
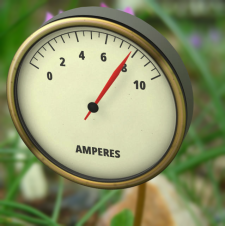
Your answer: 7.75 A
